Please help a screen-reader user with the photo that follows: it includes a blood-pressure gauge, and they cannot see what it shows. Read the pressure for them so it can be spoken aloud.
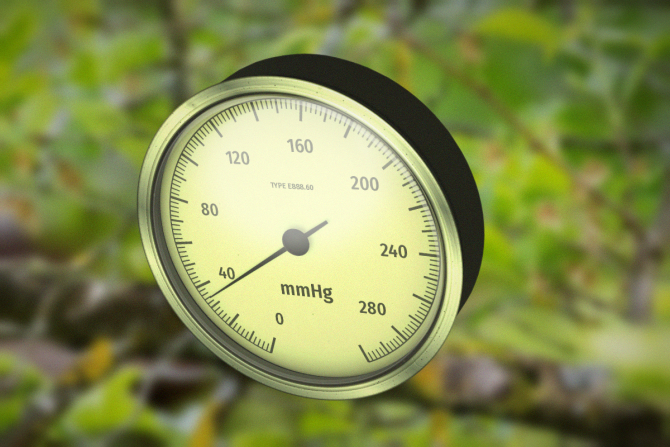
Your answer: 34 mmHg
